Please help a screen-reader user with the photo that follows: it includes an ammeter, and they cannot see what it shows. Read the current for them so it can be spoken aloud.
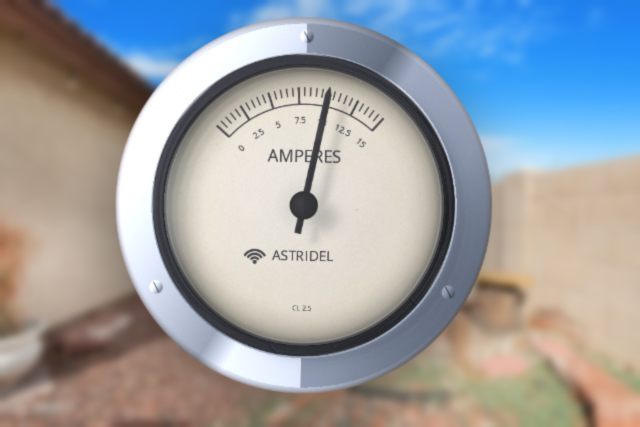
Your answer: 10 A
